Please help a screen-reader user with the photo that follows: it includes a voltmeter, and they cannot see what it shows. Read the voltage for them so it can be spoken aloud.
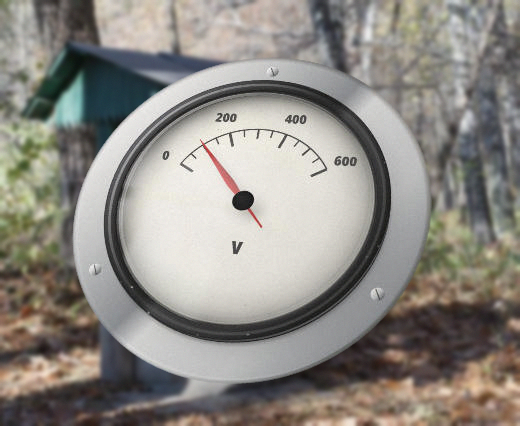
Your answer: 100 V
